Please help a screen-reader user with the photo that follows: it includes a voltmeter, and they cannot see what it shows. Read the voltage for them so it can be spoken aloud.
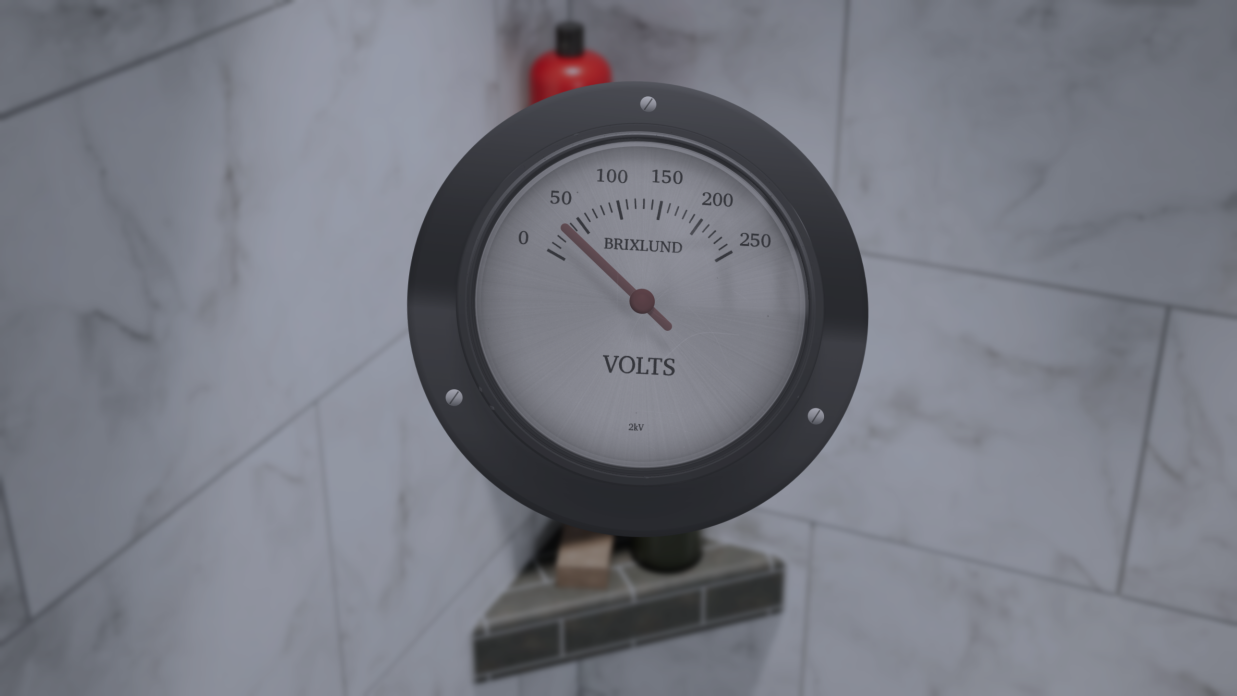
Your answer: 30 V
